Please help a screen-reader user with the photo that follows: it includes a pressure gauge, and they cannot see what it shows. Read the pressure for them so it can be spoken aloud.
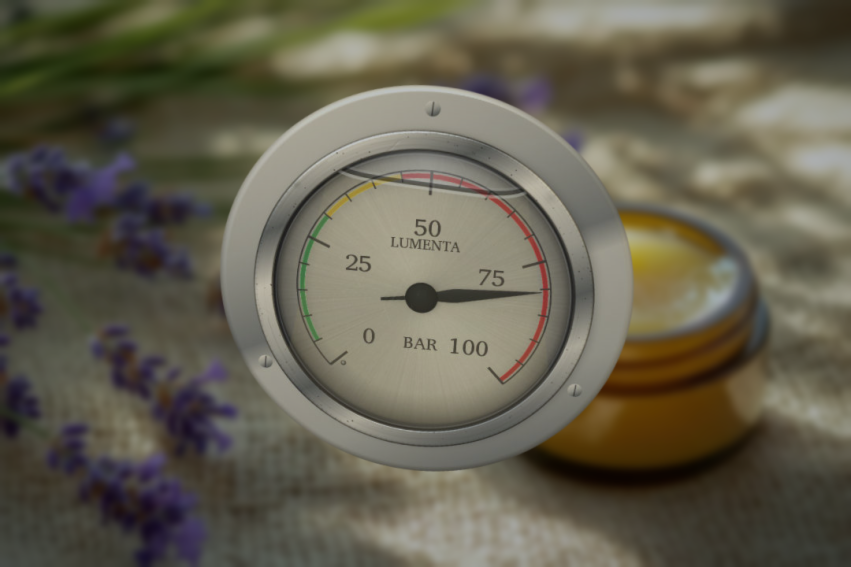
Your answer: 80 bar
